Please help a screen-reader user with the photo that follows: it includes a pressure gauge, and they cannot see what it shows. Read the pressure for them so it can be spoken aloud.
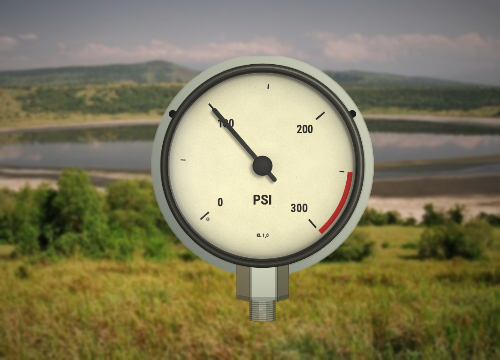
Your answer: 100 psi
